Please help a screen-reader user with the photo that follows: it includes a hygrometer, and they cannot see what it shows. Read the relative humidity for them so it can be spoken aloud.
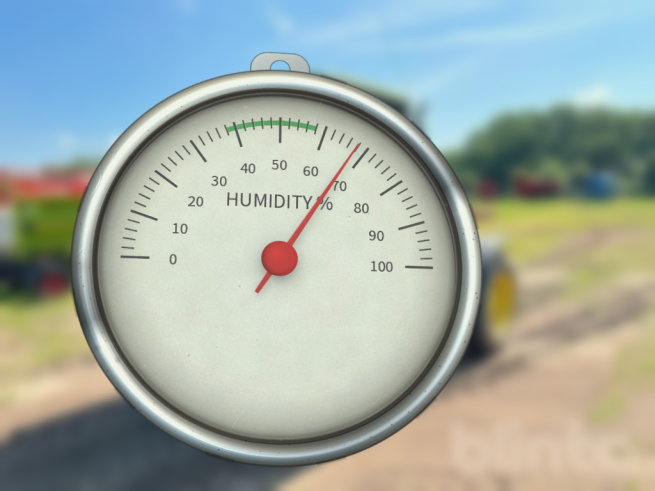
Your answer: 68 %
